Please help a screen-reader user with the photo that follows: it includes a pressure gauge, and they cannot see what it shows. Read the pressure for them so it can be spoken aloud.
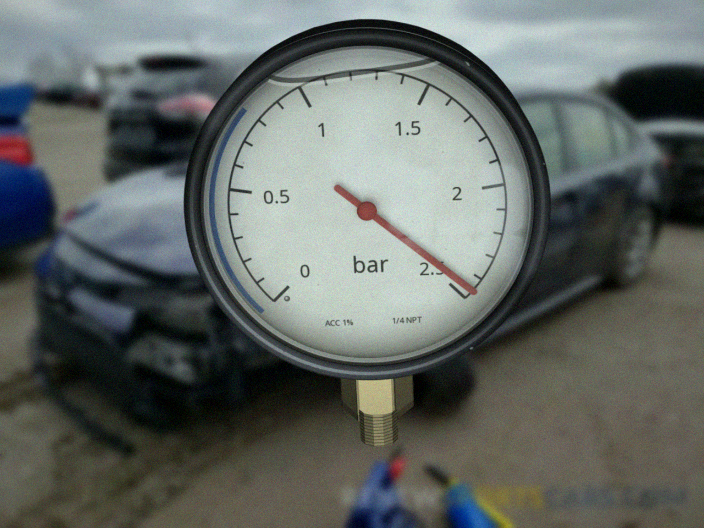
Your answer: 2.45 bar
